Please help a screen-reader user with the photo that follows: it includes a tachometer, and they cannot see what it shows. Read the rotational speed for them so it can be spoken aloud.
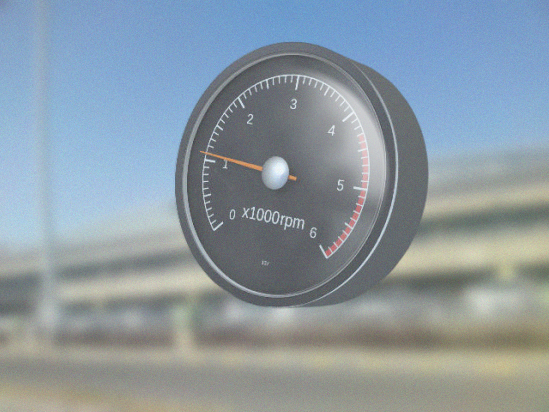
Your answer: 1100 rpm
